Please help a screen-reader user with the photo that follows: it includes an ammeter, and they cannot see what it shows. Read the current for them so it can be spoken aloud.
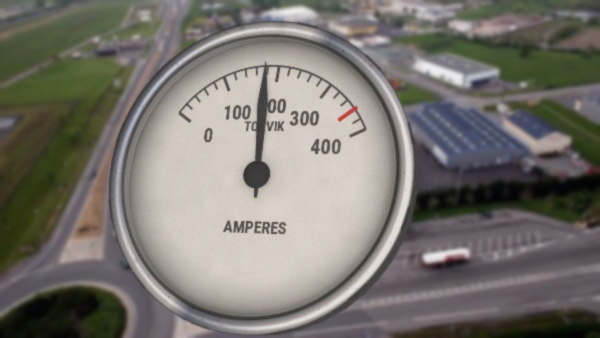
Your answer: 180 A
